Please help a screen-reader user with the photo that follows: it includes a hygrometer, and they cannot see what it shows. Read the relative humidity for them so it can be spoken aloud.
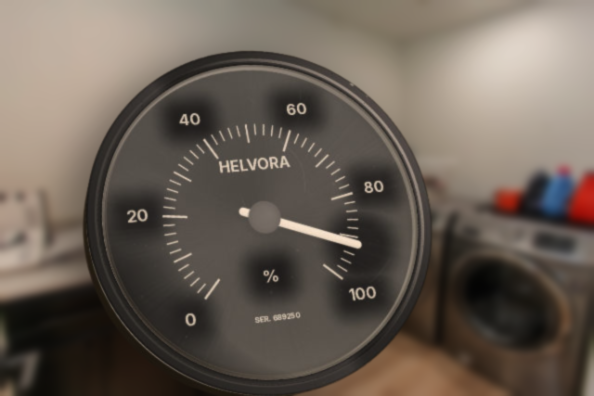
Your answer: 92 %
